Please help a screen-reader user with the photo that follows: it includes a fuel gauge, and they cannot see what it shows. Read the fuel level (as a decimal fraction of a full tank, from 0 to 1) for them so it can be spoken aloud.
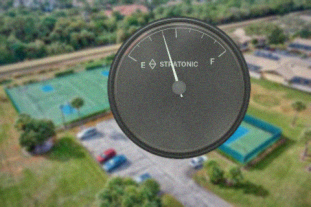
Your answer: 0.375
